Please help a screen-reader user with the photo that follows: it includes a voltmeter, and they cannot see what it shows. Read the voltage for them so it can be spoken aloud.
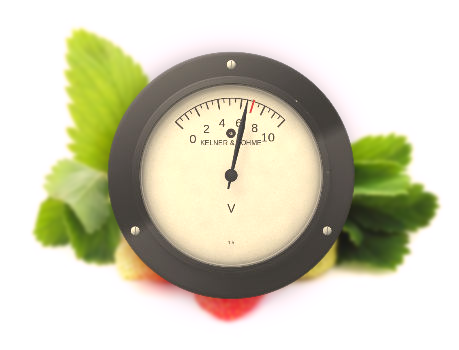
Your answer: 6.5 V
